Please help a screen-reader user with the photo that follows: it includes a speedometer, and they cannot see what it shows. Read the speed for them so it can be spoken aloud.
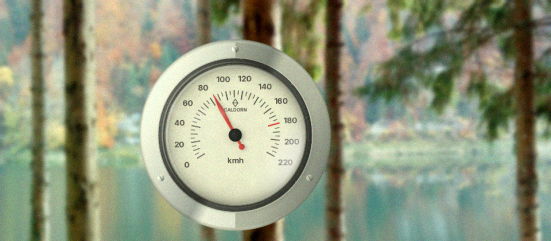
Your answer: 85 km/h
